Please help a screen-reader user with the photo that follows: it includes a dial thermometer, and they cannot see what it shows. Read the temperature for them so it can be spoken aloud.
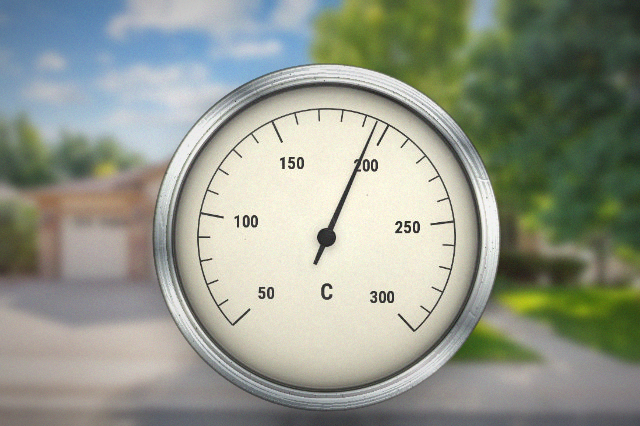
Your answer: 195 °C
